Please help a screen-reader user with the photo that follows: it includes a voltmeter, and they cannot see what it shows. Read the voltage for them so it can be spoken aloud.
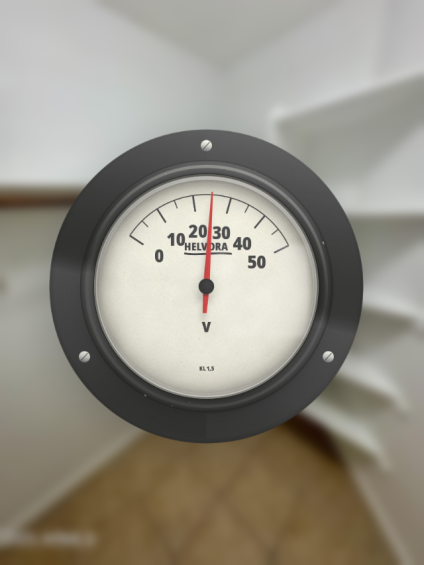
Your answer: 25 V
